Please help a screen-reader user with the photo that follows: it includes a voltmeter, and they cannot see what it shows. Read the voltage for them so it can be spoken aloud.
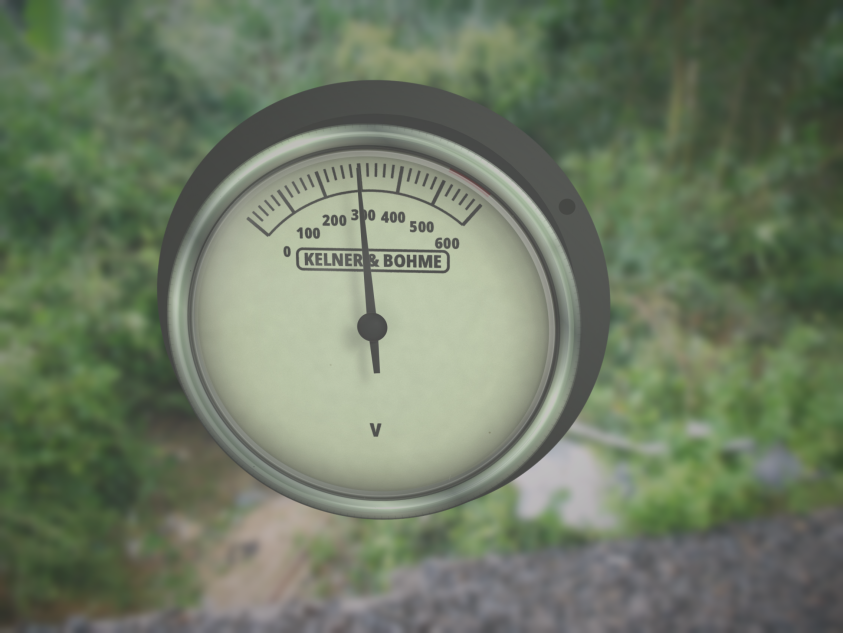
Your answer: 300 V
